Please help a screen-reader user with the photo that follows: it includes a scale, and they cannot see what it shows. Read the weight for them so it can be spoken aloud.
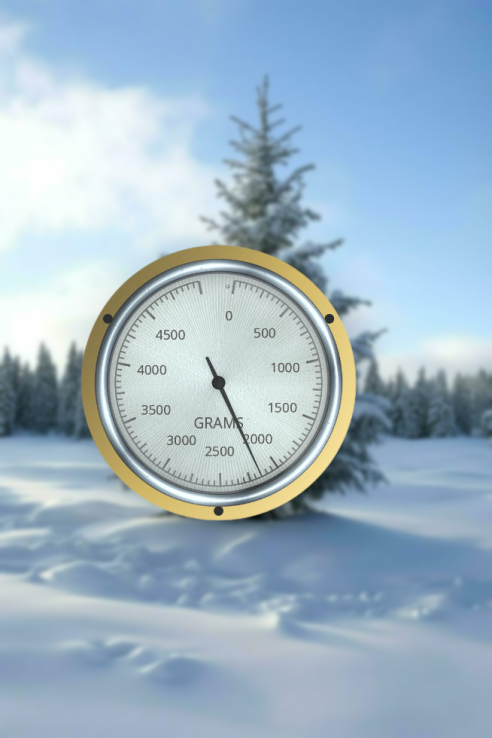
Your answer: 2150 g
